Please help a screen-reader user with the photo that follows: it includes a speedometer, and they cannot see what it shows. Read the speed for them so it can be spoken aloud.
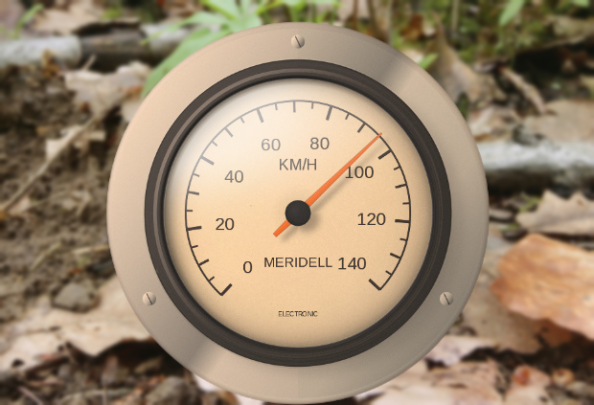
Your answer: 95 km/h
